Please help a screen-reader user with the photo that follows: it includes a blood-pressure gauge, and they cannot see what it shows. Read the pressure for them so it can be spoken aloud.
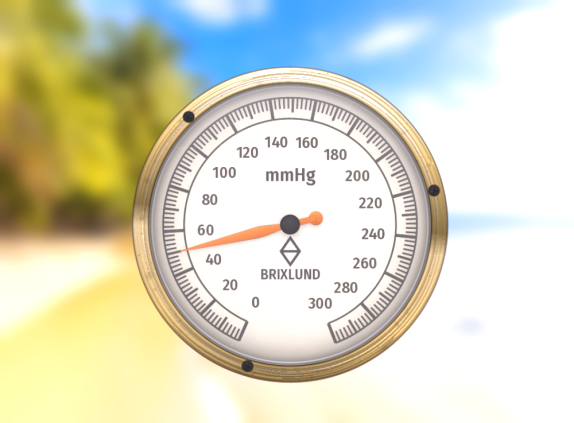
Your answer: 50 mmHg
